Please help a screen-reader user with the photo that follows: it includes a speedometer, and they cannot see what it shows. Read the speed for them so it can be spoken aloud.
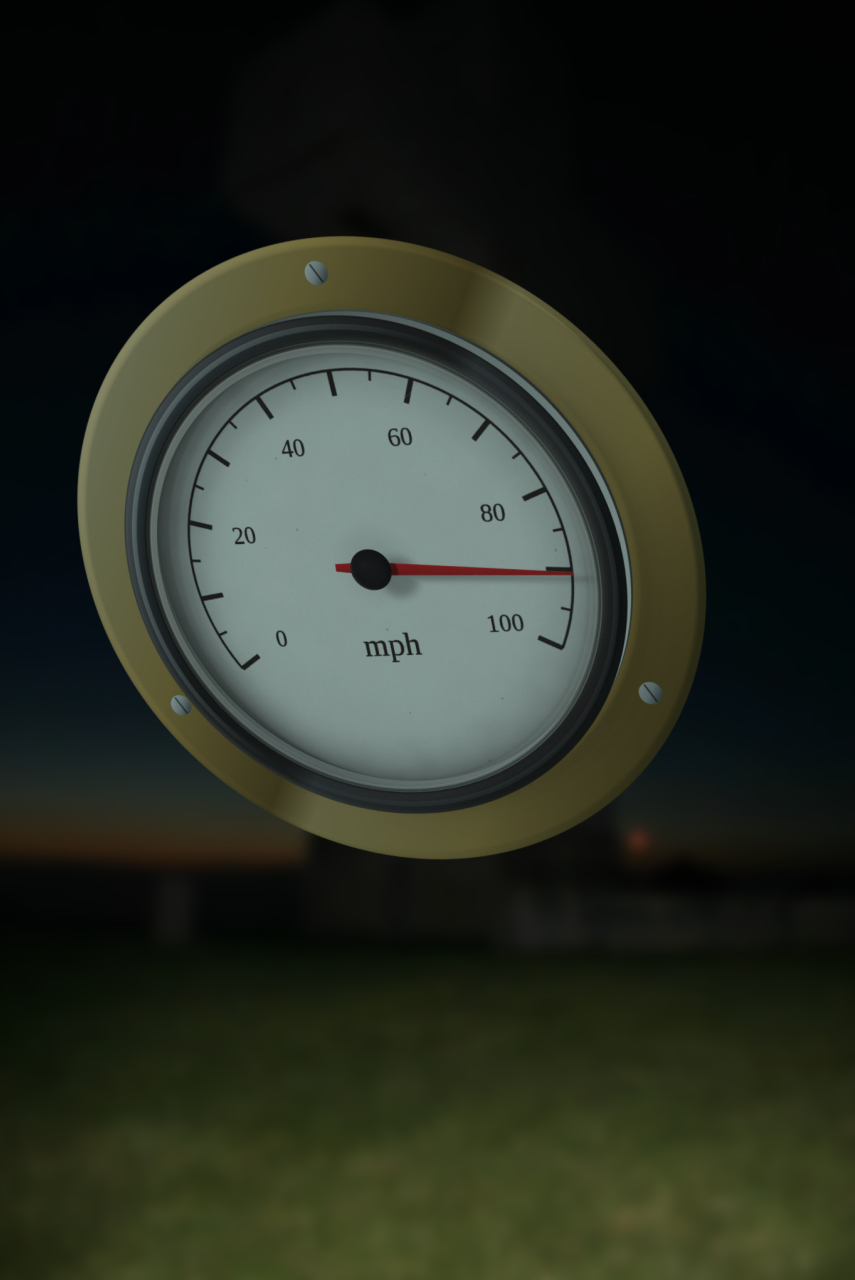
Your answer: 90 mph
